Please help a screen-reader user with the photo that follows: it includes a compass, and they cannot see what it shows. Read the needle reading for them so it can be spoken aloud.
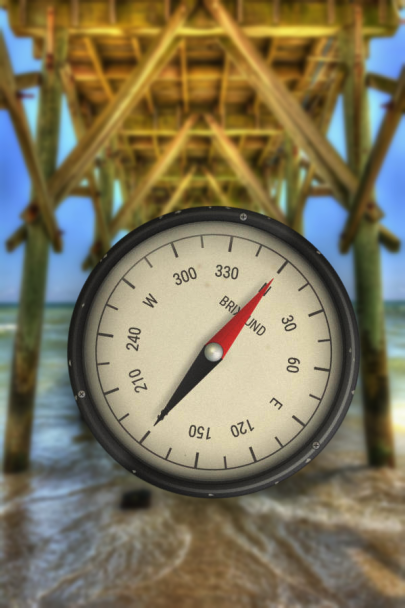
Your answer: 0 °
